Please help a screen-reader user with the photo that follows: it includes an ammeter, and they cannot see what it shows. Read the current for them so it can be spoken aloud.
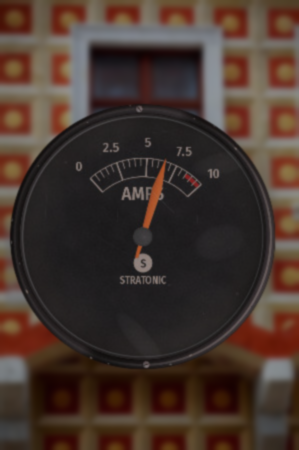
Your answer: 6.5 A
